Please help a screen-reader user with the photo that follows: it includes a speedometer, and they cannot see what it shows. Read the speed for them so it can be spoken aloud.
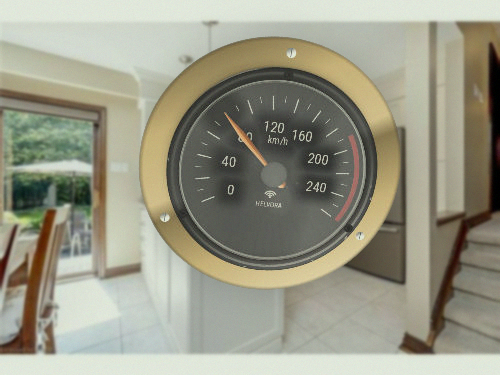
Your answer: 80 km/h
